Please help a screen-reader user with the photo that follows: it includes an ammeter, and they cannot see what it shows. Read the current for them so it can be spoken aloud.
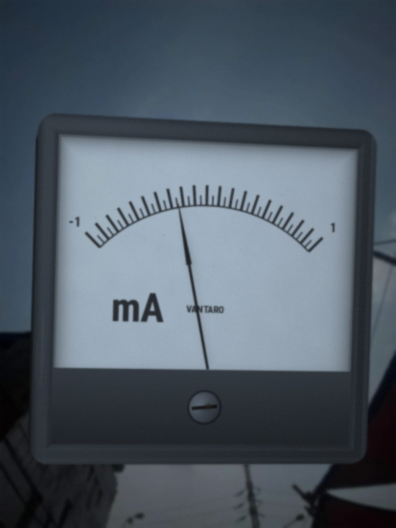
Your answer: -0.25 mA
